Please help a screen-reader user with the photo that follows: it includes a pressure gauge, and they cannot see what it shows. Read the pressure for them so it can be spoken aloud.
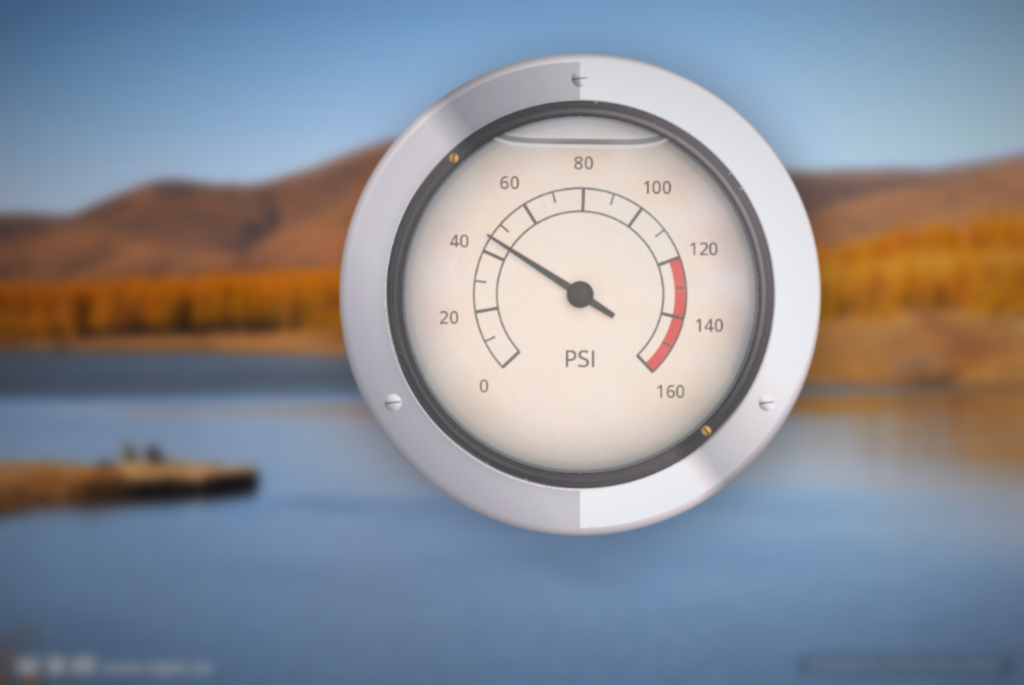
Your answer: 45 psi
